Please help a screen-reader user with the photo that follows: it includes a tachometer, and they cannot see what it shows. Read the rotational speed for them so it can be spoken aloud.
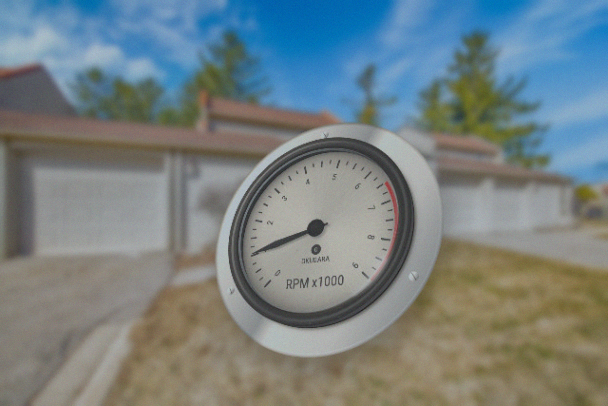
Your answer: 1000 rpm
